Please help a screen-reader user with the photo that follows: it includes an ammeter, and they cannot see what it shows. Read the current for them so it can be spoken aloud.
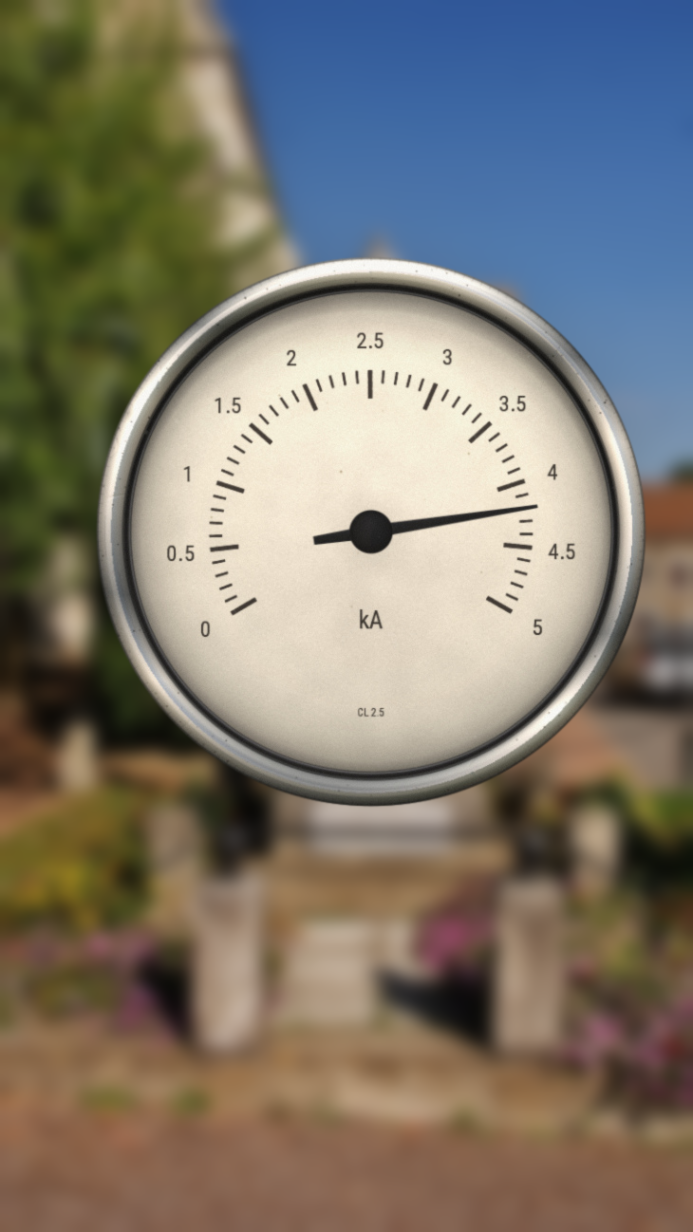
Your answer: 4.2 kA
